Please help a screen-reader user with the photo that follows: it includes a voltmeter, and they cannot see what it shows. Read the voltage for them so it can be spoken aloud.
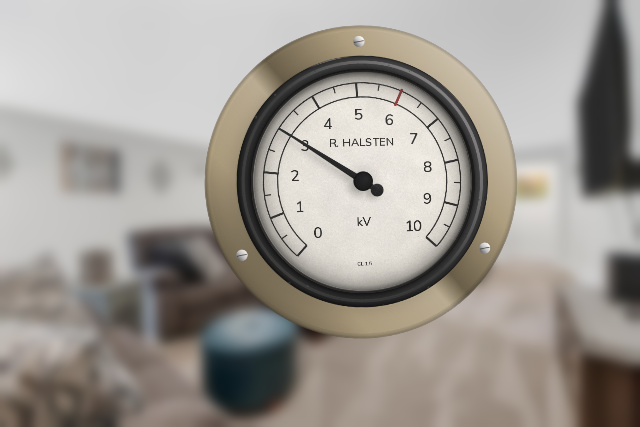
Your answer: 3 kV
